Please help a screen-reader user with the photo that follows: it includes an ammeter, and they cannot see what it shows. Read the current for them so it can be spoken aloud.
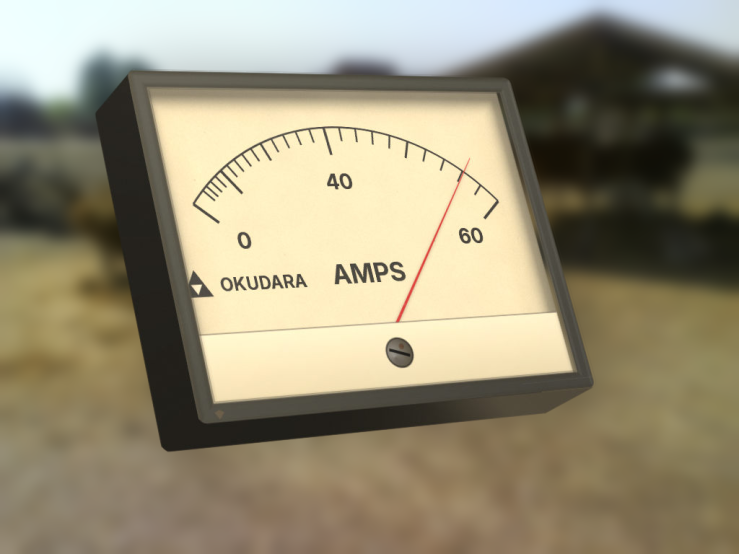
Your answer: 56 A
